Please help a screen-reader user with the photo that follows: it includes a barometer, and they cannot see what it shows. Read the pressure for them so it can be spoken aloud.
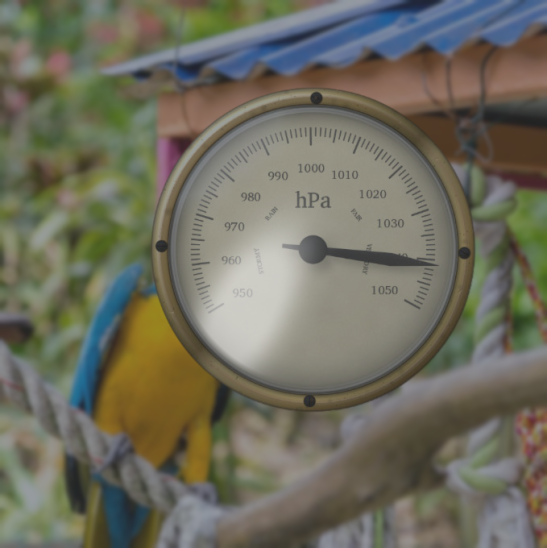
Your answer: 1041 hPa
